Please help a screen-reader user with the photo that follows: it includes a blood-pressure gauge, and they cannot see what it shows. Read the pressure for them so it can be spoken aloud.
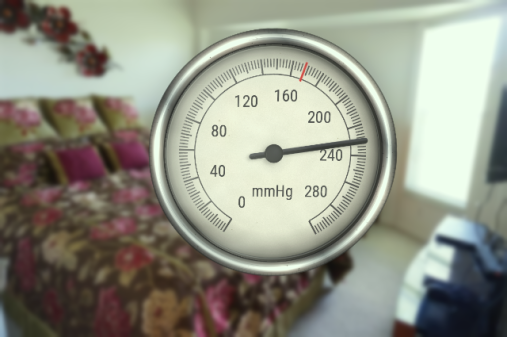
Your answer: 230 mmHg
